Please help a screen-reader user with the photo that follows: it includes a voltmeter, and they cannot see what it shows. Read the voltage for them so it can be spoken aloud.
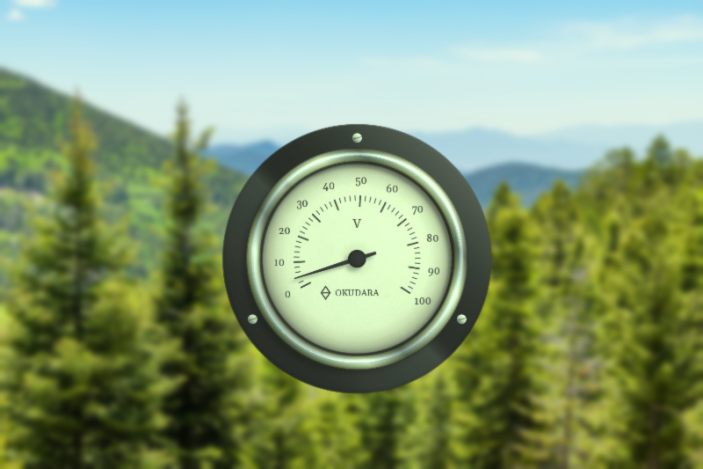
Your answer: 4 V
